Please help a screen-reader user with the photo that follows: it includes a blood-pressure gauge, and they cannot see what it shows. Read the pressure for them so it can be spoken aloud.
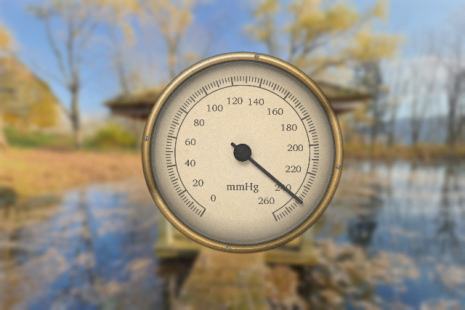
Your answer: 240 mmHg
